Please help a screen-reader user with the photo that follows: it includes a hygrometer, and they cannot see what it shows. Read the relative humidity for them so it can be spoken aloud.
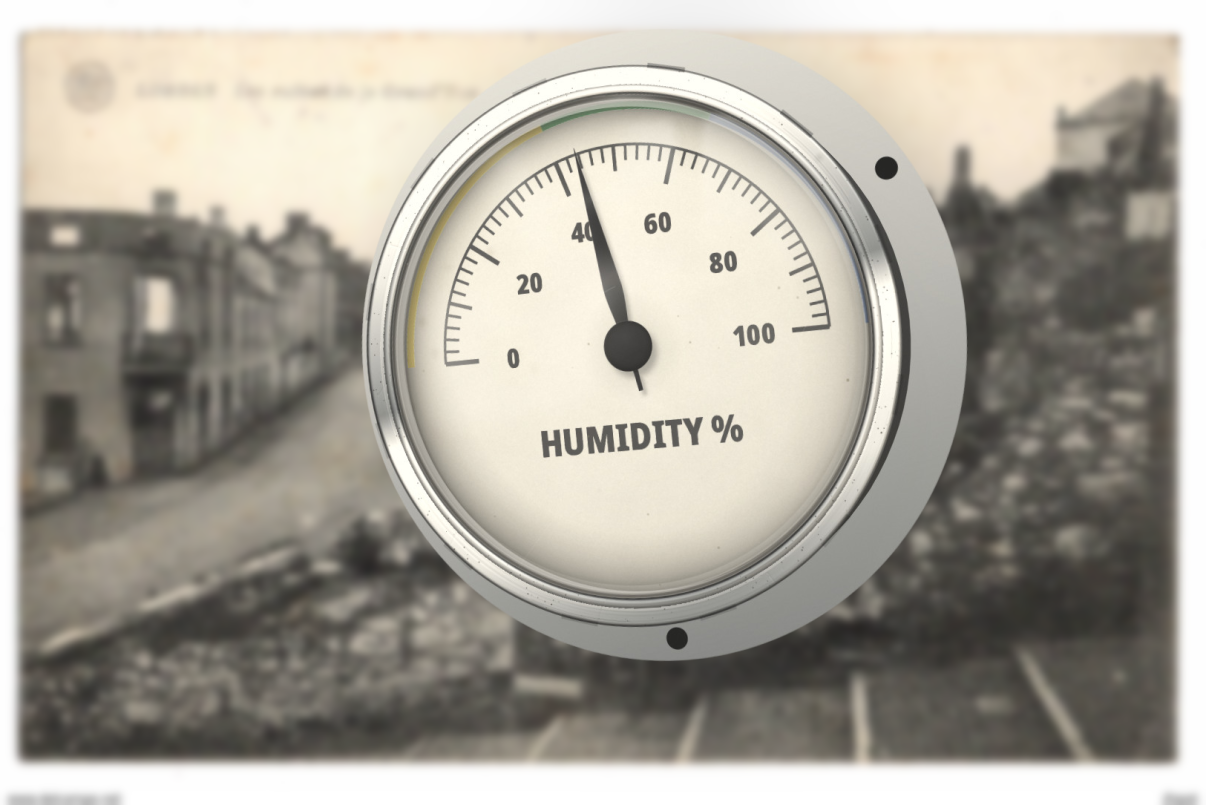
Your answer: 44 %
